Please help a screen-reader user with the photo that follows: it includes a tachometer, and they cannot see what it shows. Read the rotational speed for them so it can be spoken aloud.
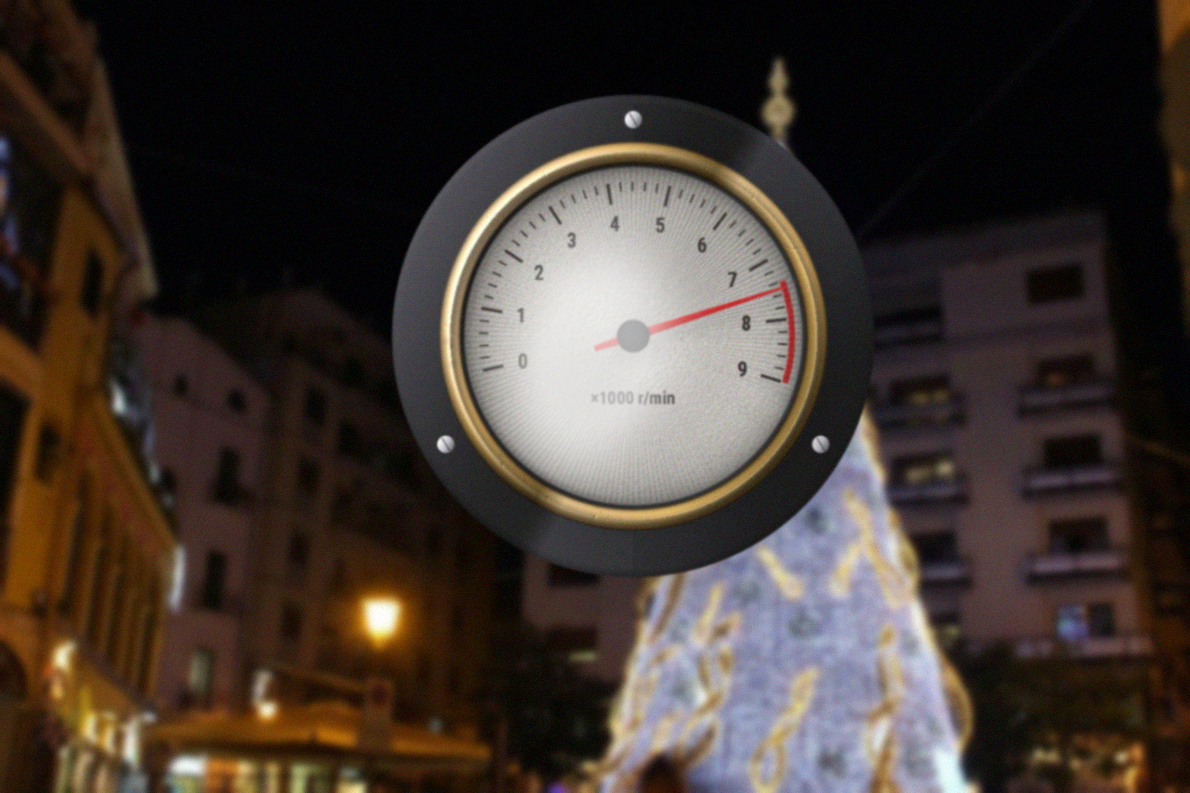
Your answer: 7500 rpm
